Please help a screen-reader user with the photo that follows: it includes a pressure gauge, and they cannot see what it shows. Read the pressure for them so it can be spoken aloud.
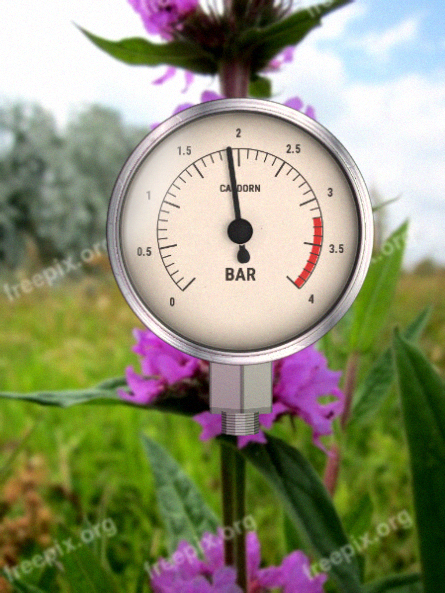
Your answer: 1.9 bar
